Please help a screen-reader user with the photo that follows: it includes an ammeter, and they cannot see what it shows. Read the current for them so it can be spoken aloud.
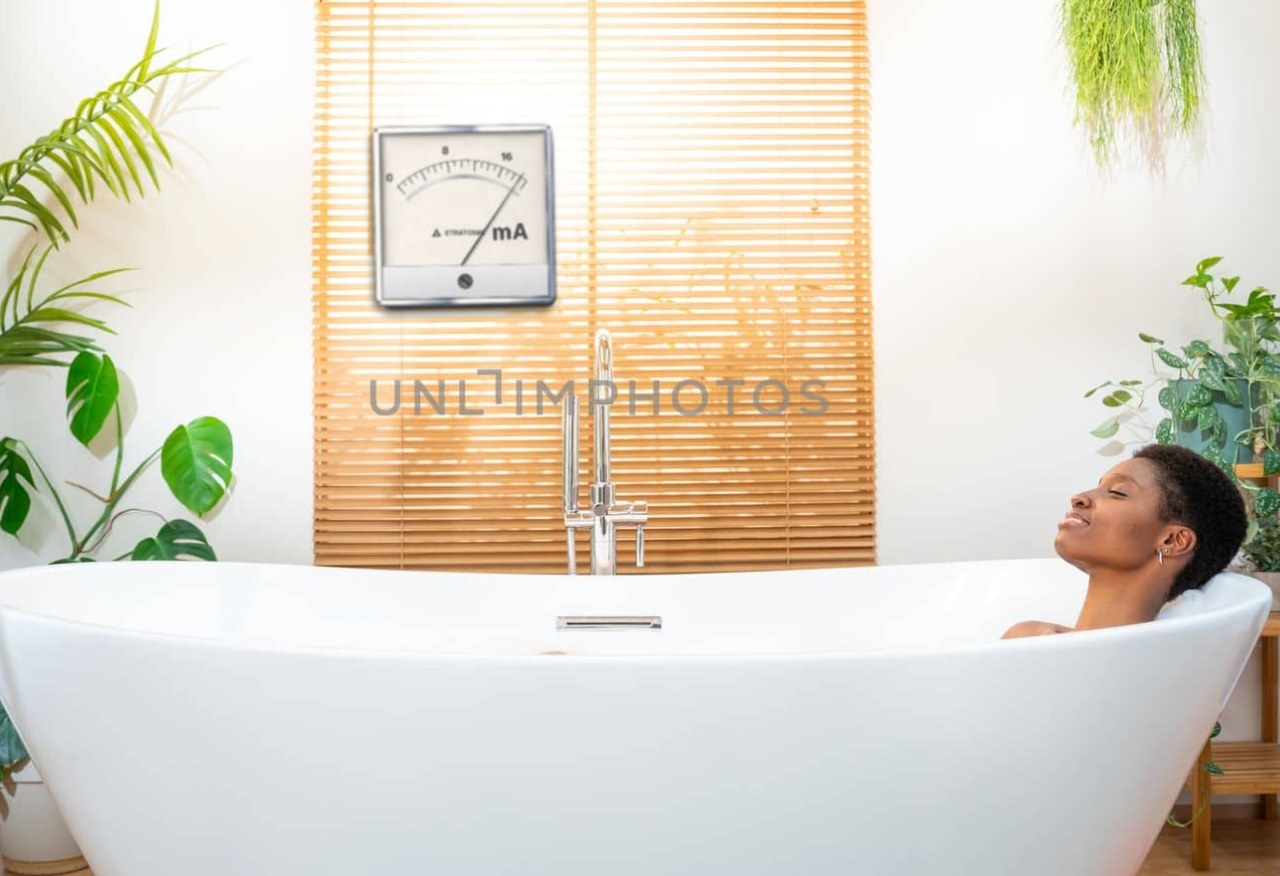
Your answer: 19 mA
